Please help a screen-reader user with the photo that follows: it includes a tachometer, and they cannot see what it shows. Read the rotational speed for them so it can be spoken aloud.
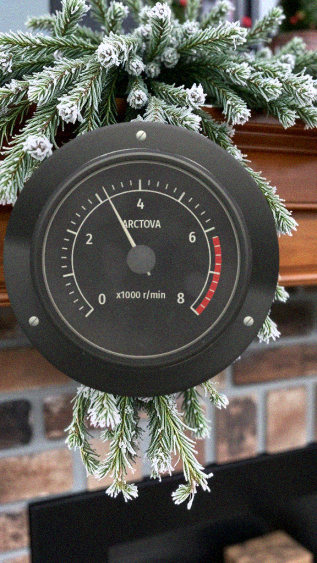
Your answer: 3200 rpm
